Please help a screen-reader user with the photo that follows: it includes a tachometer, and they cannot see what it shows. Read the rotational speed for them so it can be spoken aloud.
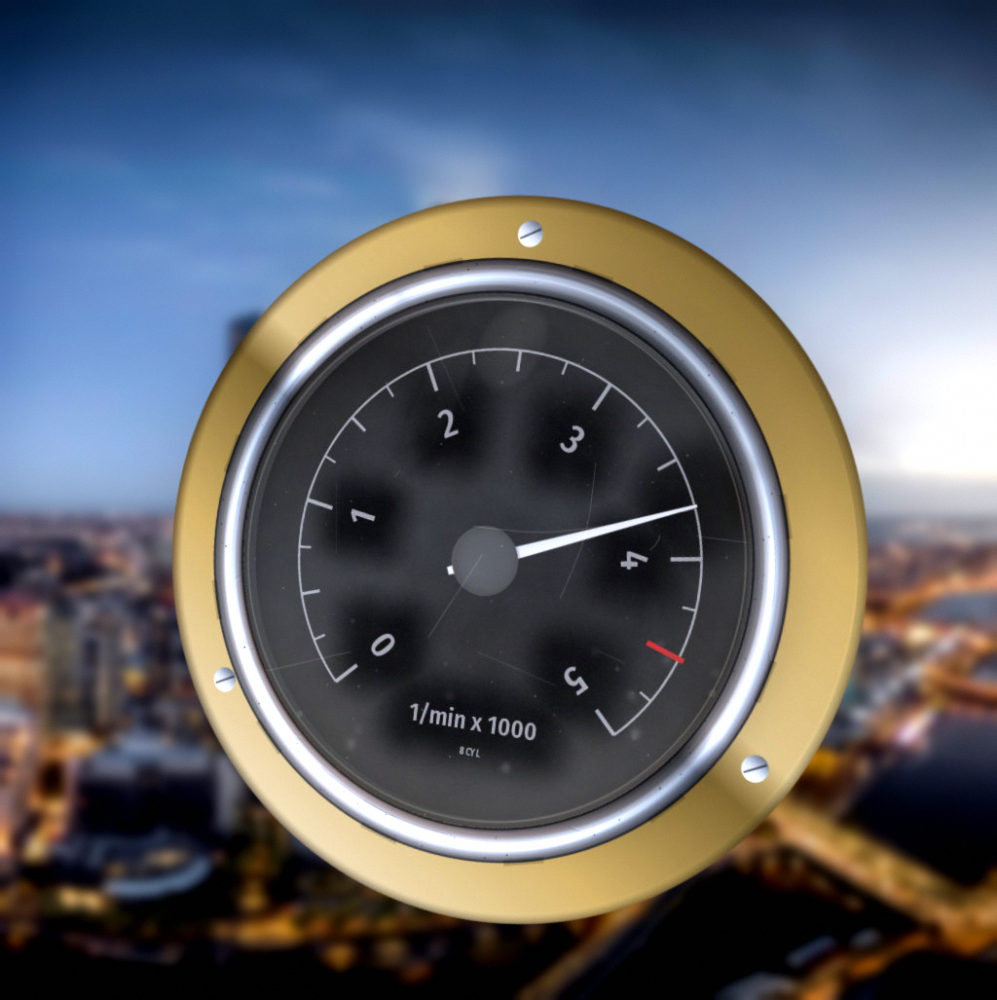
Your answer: 3750 rpm
